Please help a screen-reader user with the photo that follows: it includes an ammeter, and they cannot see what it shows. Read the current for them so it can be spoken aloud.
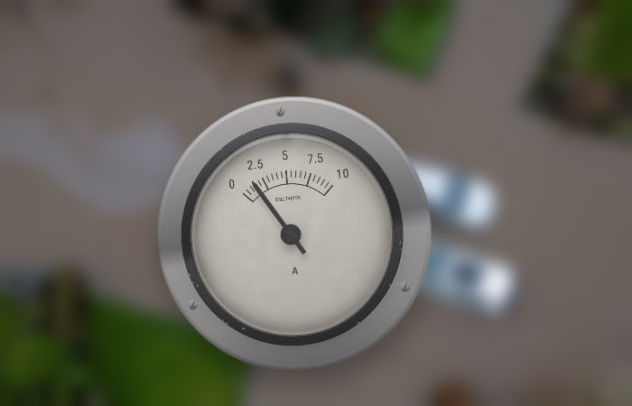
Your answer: 1.5 A
